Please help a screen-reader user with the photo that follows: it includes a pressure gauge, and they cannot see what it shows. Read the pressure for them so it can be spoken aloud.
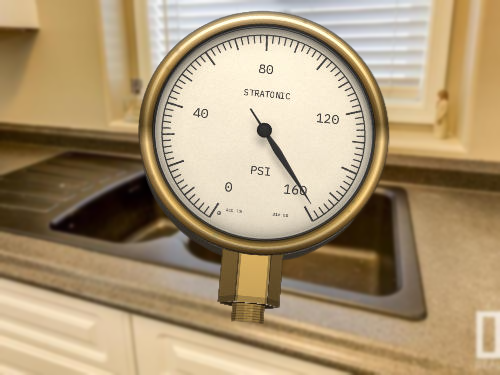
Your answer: 158 psi
